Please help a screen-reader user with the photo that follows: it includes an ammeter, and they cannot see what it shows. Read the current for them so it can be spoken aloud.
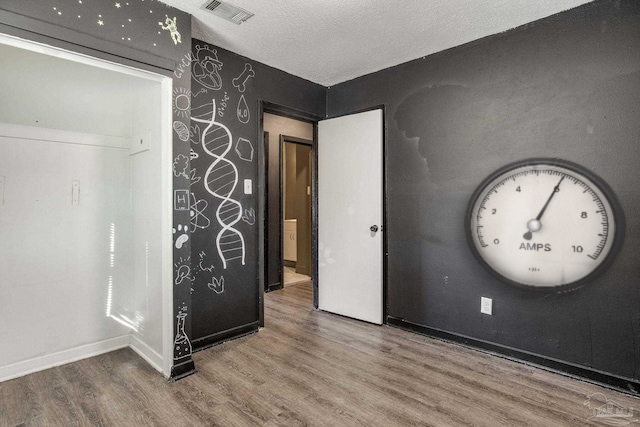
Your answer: 6 A
